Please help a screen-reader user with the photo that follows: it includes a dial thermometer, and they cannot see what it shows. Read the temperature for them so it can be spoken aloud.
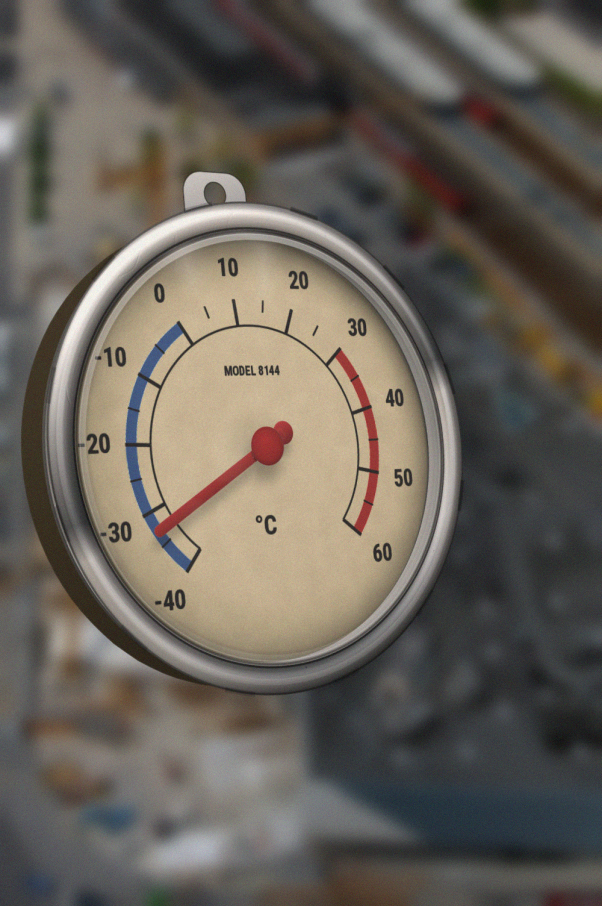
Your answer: -32.5 °C
